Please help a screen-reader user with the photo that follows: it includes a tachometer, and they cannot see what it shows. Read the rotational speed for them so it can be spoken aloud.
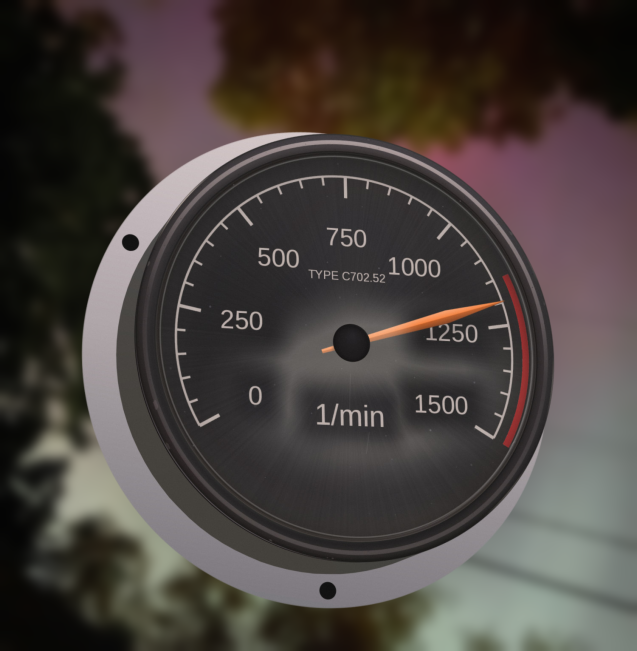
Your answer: 1200 rpm
